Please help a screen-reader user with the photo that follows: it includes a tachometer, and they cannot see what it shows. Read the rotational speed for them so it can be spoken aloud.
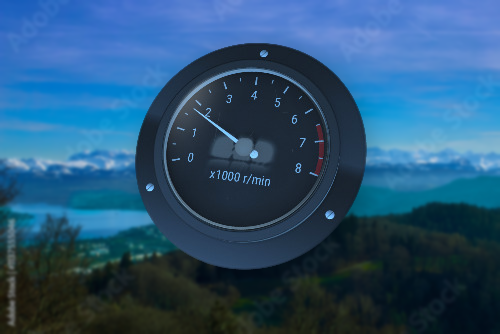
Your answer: 1750 rpm
